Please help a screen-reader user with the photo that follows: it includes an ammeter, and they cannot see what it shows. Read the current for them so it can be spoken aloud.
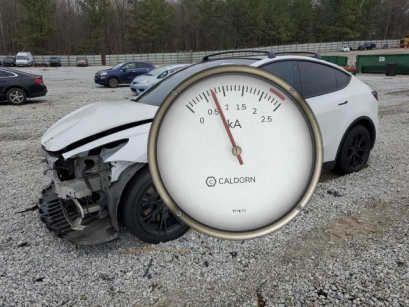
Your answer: 0.7 kA
